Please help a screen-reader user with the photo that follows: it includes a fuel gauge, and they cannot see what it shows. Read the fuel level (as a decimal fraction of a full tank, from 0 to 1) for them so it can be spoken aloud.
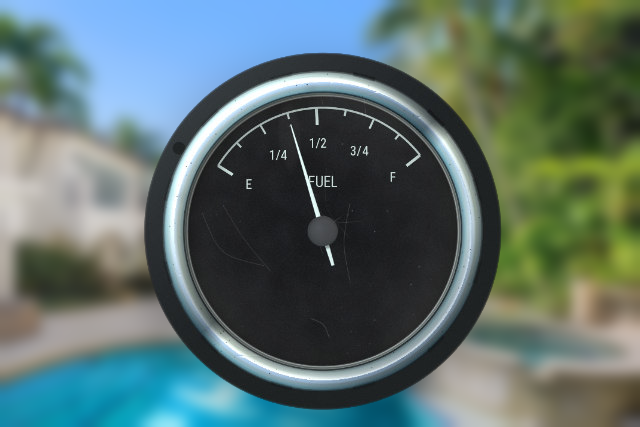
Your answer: 0.375
